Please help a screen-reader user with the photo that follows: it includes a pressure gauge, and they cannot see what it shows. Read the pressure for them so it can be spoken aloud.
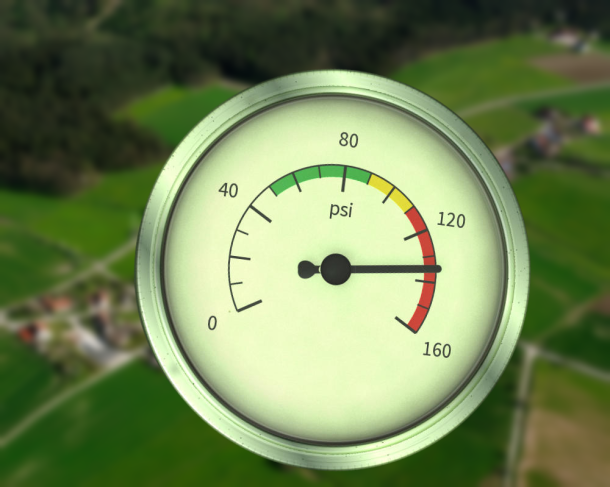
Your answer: 135 psi
